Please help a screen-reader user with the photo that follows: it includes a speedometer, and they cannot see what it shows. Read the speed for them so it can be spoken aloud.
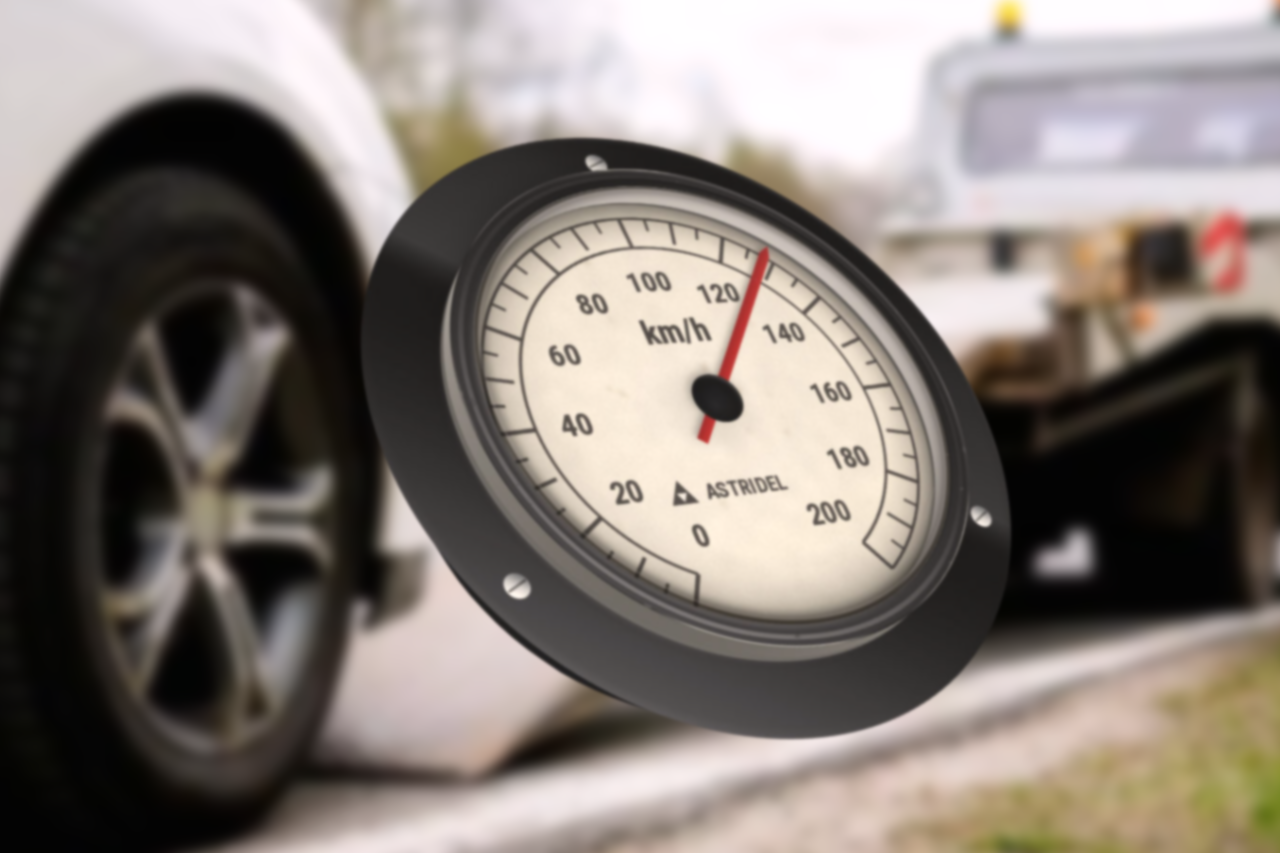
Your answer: 127.5 km/h
